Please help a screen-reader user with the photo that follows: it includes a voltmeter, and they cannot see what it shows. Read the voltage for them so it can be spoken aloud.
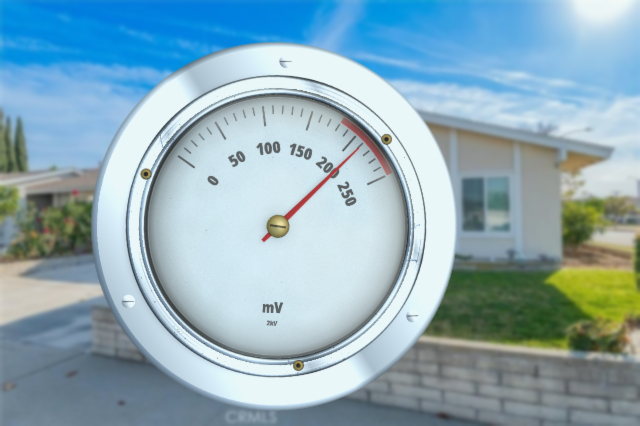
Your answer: 210 mV
